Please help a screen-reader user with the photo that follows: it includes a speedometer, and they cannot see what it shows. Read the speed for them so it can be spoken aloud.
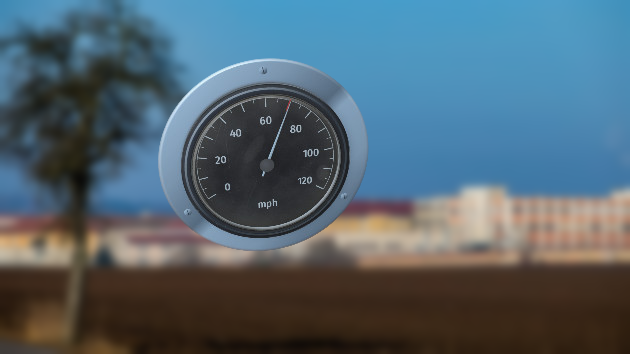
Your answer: 70 mph
